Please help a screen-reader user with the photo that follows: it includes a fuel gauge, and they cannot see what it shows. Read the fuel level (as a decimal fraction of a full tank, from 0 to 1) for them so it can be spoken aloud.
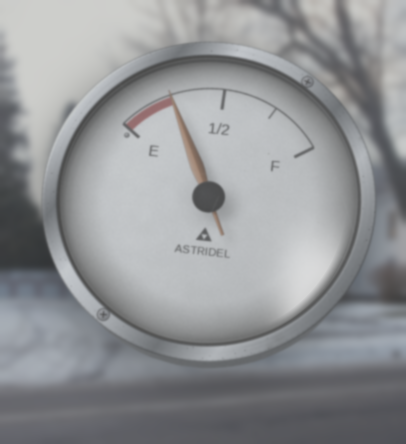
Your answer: 0.25
